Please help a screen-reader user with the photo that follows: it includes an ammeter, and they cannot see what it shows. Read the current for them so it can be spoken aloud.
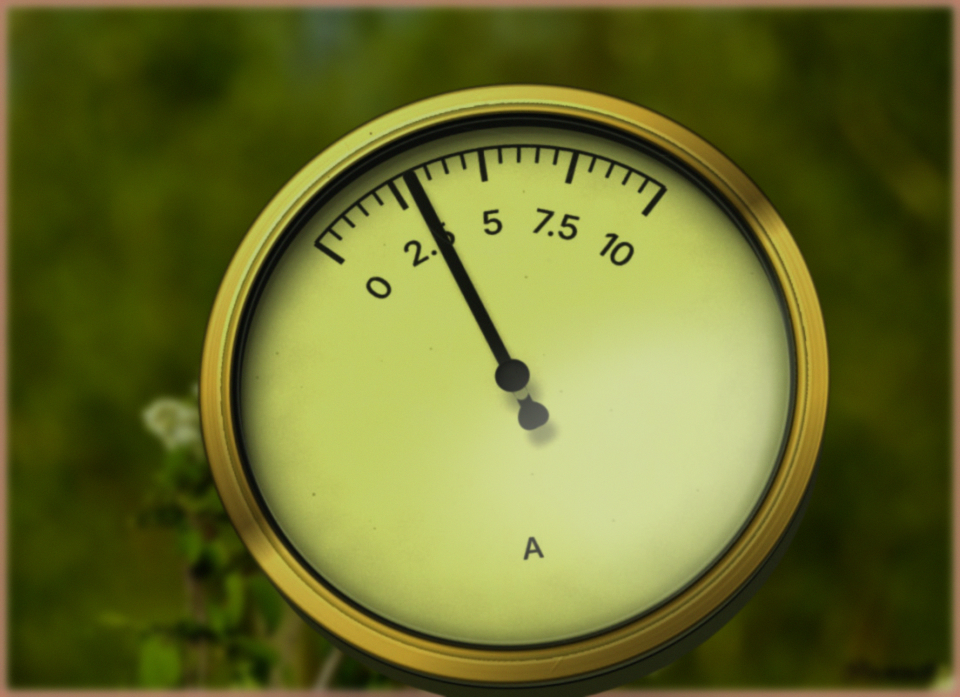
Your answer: 3 A
